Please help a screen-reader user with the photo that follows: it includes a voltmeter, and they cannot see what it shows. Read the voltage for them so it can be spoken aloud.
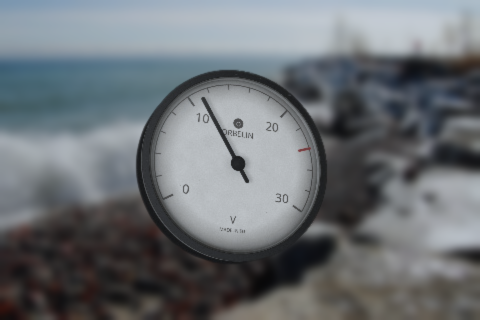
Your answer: 11 V
